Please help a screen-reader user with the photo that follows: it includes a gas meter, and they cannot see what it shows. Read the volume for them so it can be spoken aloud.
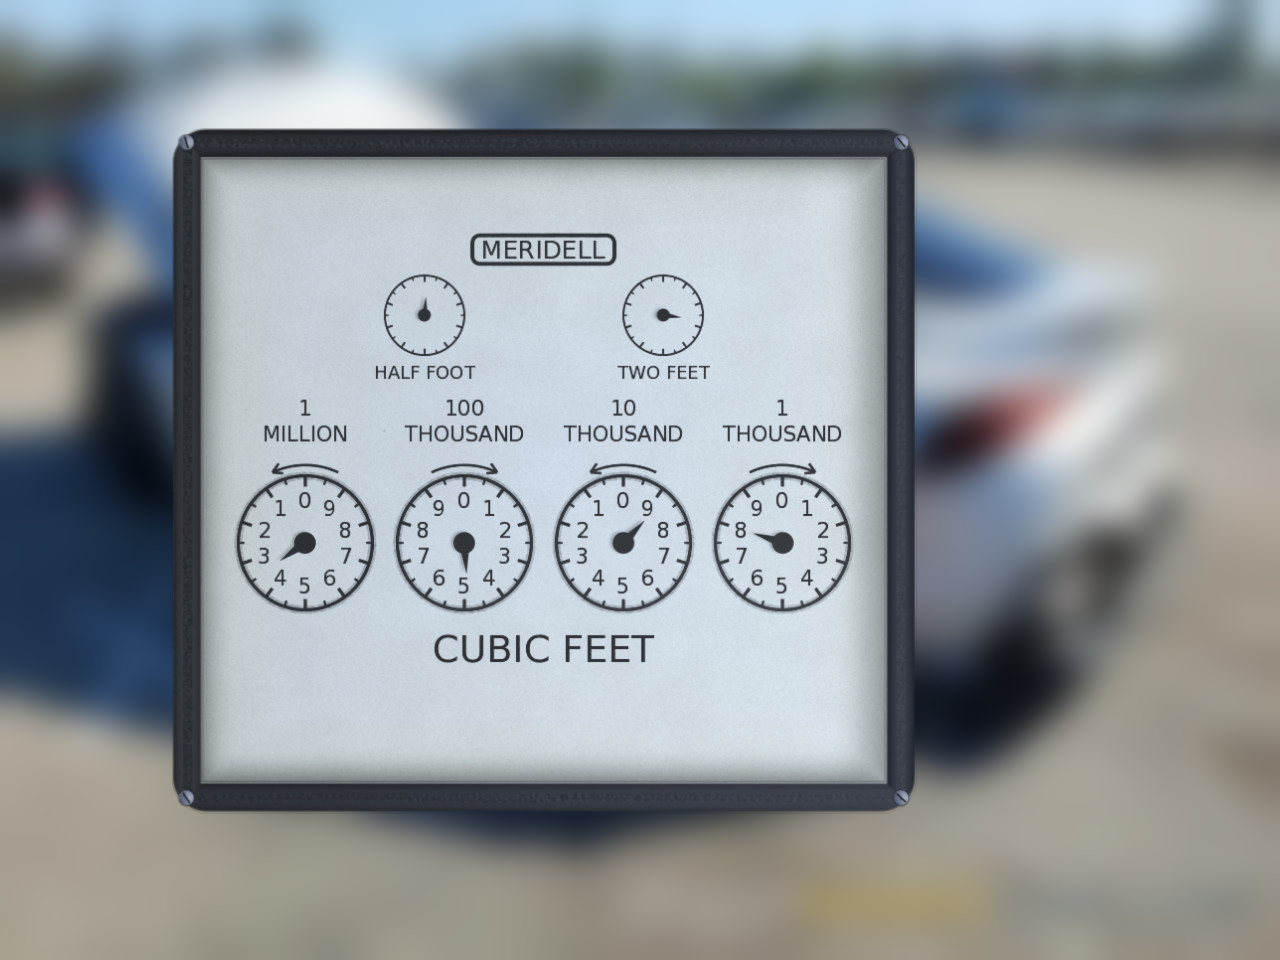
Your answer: 348800 ft³
